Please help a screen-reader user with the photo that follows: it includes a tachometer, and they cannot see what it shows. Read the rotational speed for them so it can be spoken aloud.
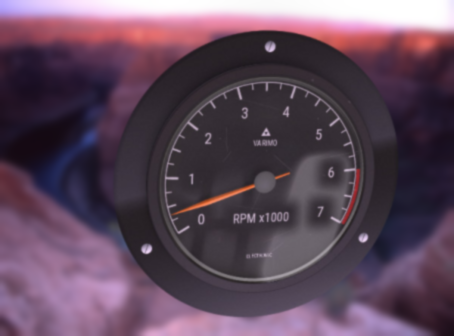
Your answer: 375 rpm
